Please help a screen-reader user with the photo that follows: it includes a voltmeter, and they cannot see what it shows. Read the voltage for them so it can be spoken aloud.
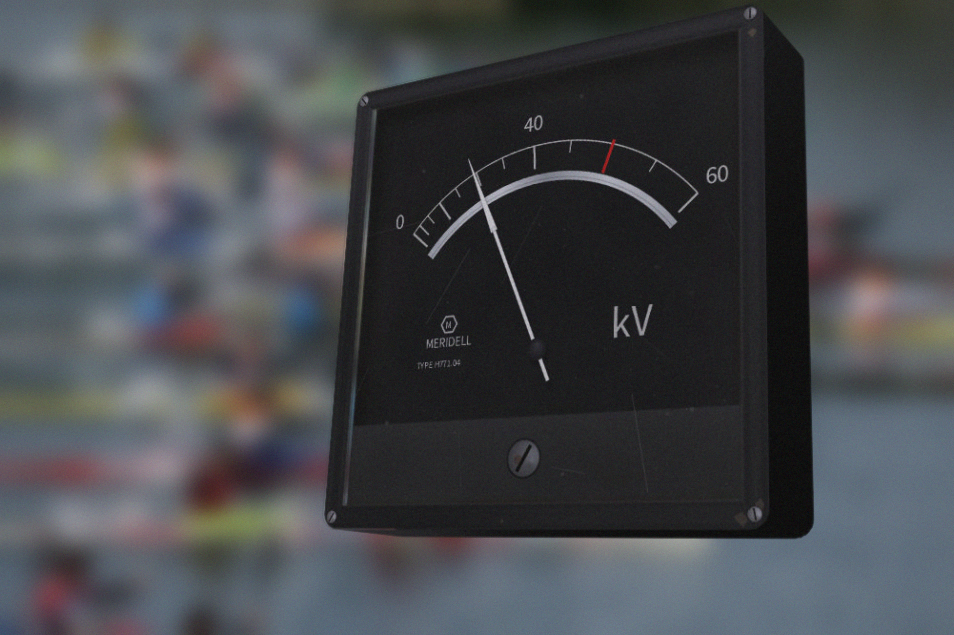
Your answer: 30 kV
